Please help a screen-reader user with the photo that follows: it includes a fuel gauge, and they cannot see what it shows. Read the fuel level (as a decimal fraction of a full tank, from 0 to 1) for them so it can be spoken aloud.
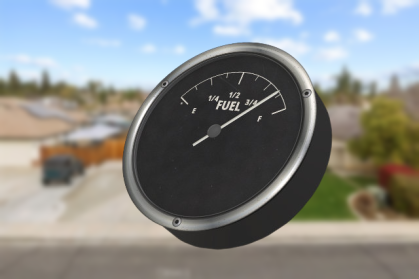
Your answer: 0.875
